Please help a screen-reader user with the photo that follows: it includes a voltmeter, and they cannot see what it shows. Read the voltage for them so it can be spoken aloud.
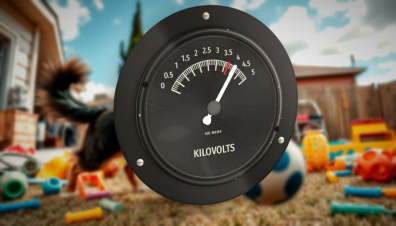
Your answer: 4 kV
